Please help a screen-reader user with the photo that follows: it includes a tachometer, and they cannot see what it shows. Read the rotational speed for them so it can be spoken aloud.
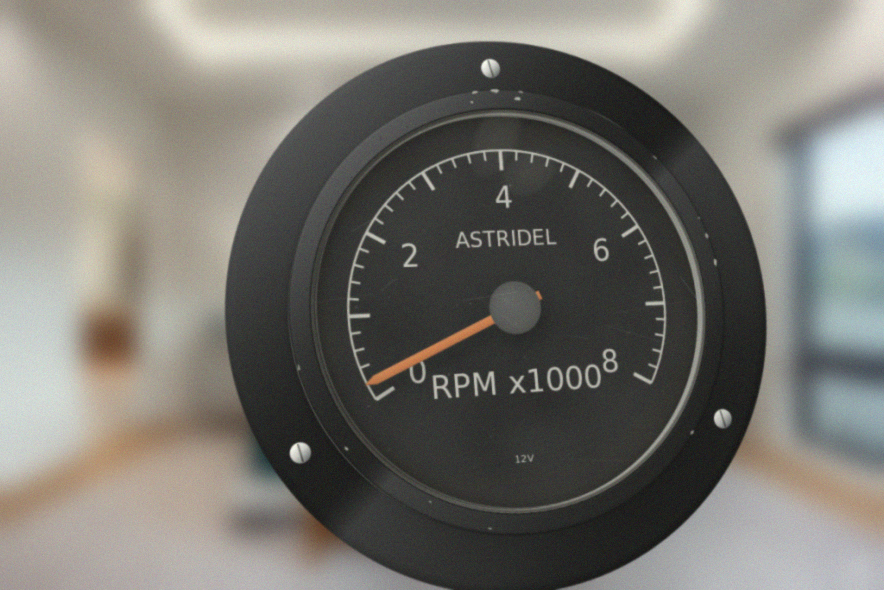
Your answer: 200 rpm
